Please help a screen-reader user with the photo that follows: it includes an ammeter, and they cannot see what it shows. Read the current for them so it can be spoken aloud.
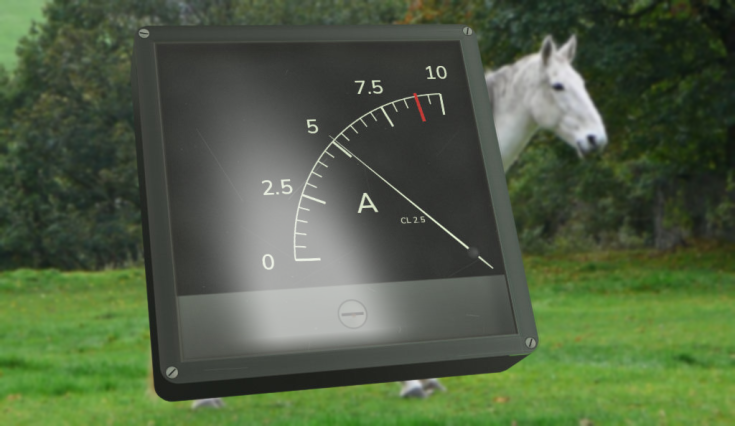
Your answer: 5 A
